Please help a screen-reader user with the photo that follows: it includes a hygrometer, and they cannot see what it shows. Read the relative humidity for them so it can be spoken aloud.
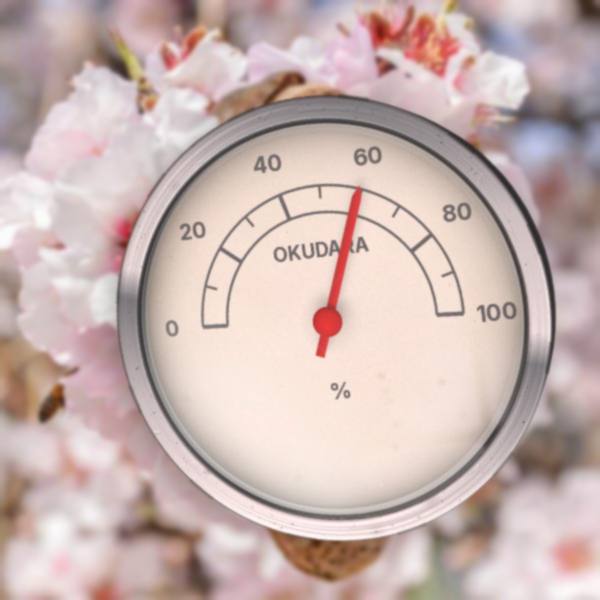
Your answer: 60 %
